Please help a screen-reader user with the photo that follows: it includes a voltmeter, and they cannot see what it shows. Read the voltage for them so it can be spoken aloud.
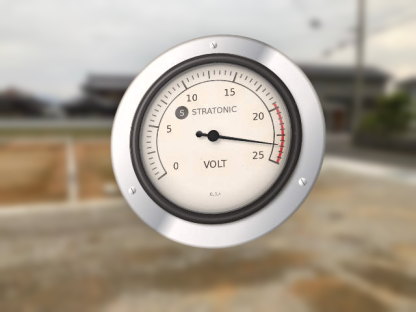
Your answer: 23.5 V
